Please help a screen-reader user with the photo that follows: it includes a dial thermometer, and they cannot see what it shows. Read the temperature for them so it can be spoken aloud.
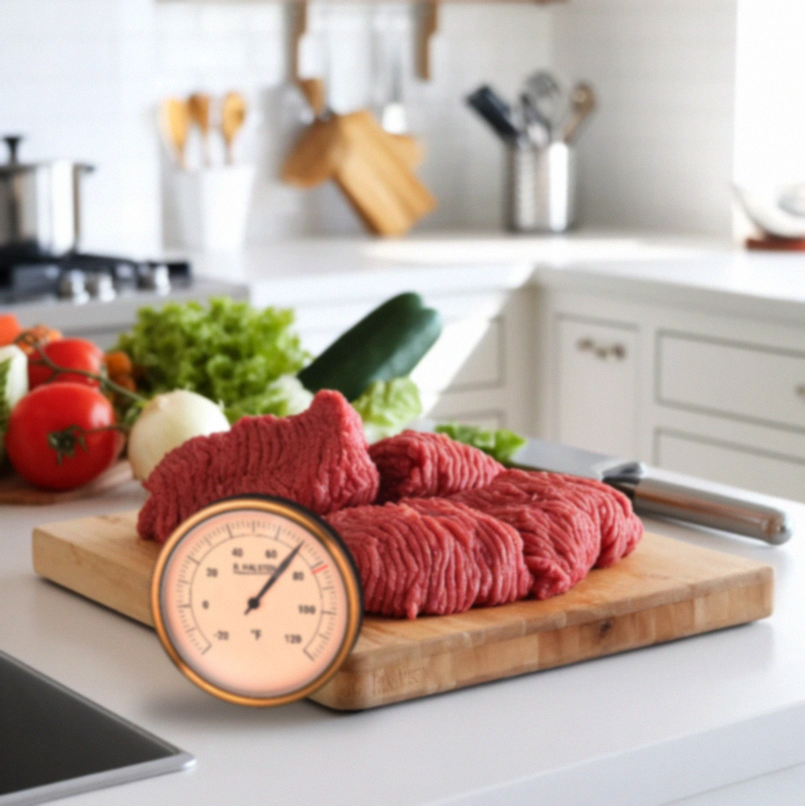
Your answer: 70 °F
